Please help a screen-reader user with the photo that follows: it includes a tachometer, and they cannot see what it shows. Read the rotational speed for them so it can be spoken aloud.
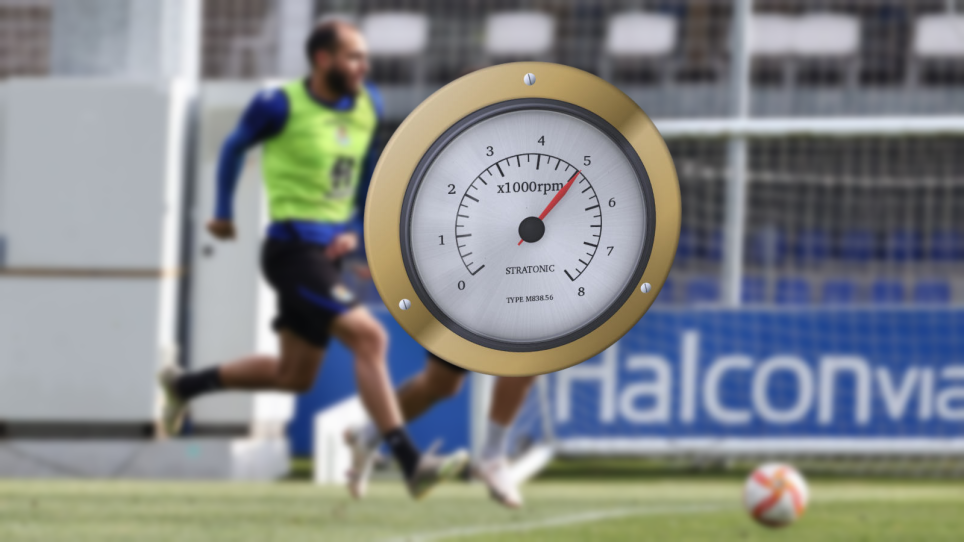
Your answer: 5000 rpm
